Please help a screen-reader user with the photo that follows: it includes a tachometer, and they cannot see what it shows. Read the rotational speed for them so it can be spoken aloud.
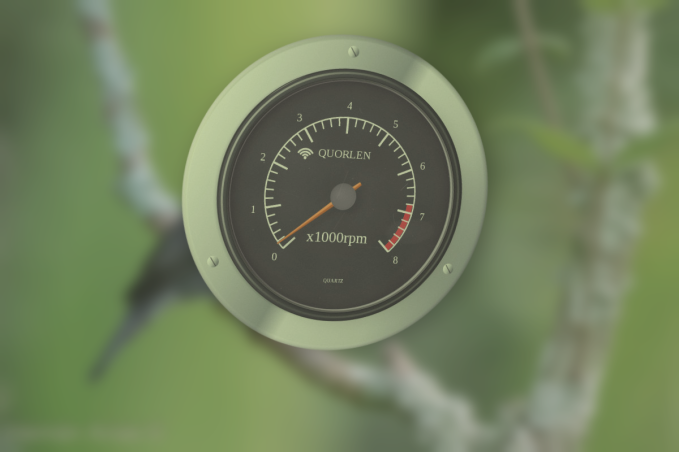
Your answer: 200 rpm
